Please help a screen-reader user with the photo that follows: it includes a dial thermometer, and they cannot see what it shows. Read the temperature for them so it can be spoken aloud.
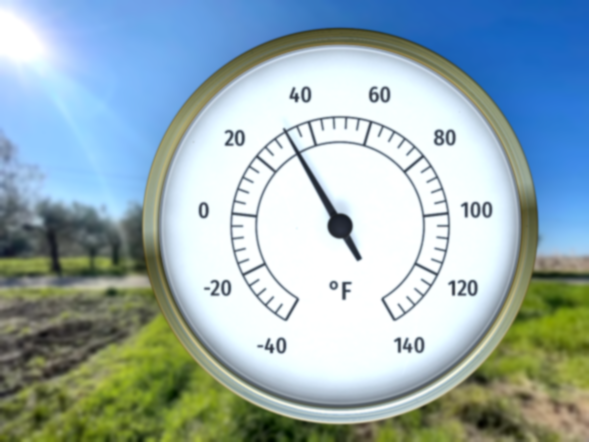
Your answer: 32 °F
